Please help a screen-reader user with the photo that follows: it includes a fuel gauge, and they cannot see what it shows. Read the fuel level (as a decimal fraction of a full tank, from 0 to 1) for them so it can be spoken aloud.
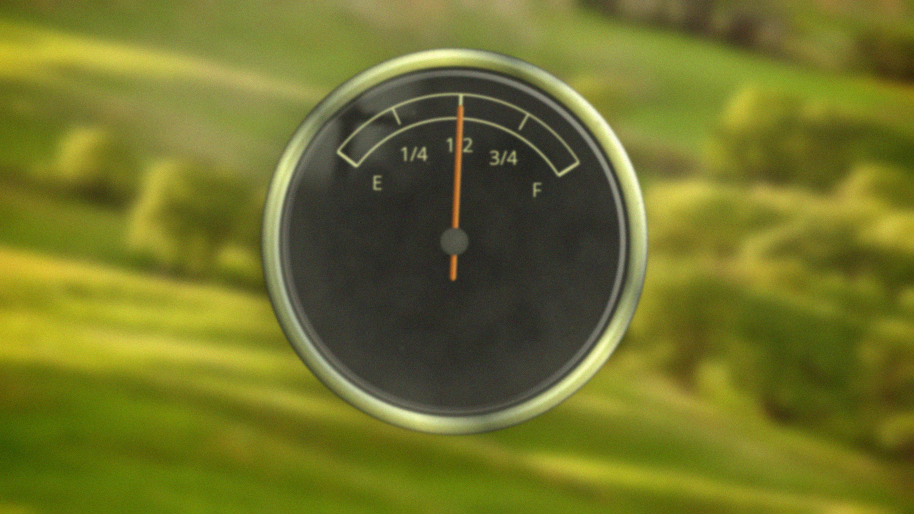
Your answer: 0.5
